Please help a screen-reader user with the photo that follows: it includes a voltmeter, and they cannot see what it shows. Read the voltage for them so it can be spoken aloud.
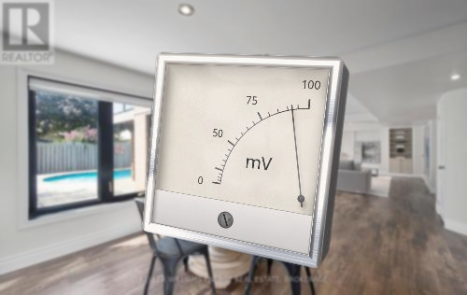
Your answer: 92.5 mV
